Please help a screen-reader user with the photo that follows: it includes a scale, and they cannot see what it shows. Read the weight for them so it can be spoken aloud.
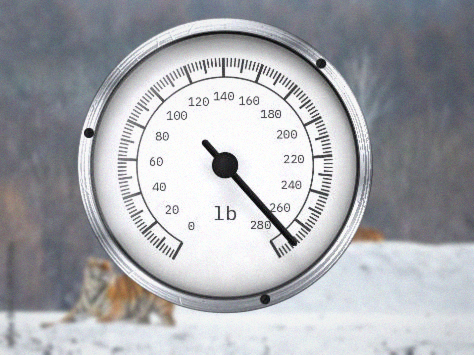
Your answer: 270 lb
